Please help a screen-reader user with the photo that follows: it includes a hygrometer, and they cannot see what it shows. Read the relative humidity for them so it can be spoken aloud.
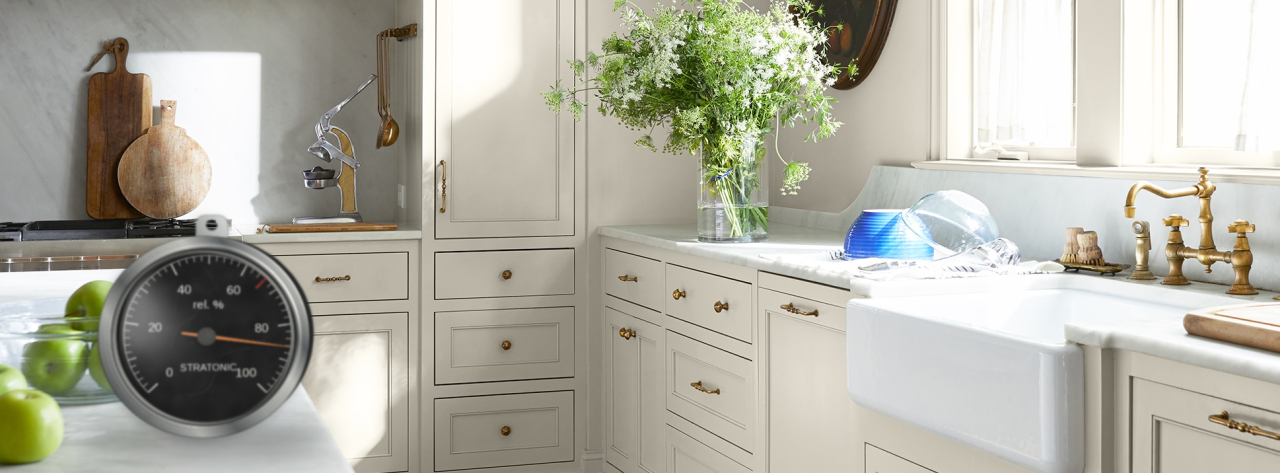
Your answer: 86 %
